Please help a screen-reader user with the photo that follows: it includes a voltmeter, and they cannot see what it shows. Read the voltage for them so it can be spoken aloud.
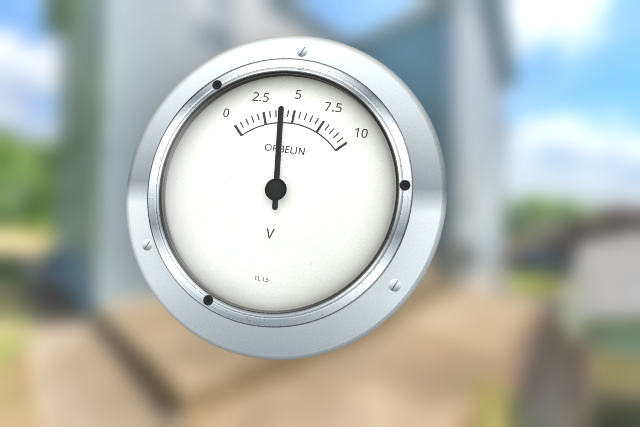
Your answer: 4 V
